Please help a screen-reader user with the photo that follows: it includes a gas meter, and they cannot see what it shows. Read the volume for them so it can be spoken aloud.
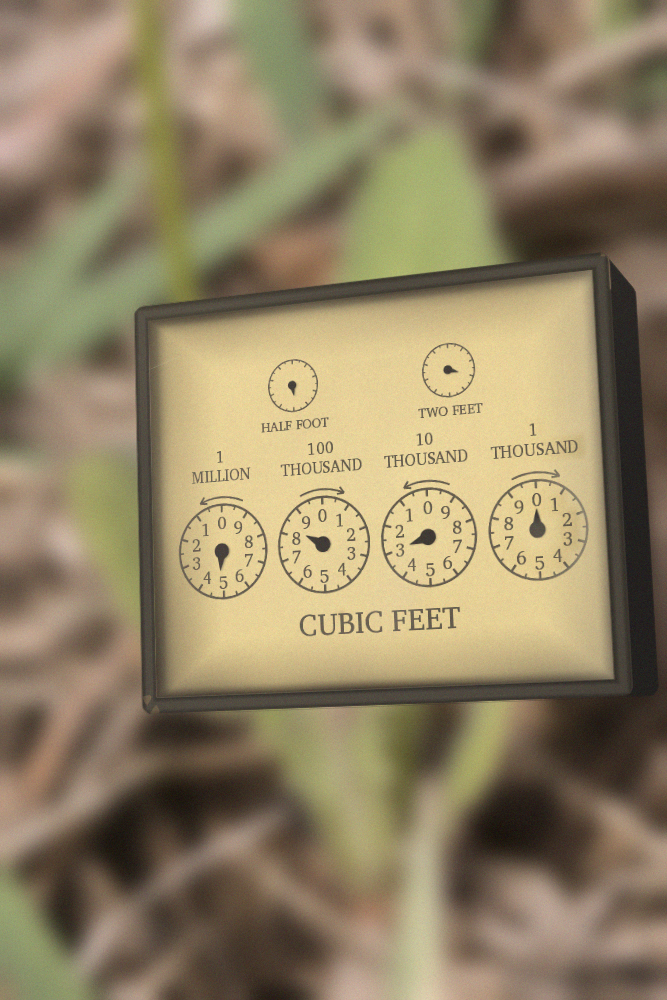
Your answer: 483000 ft³
